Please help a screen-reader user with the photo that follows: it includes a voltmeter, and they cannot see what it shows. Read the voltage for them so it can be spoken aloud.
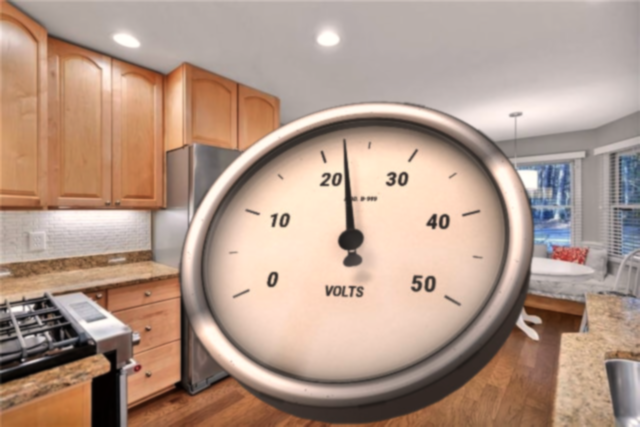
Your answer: 22.5 V
